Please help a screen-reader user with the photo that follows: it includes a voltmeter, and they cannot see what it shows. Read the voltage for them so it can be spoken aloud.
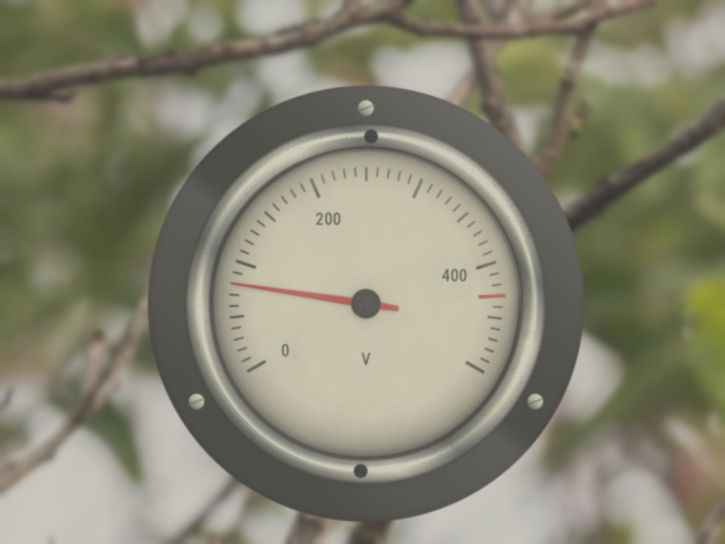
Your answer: 80 V
